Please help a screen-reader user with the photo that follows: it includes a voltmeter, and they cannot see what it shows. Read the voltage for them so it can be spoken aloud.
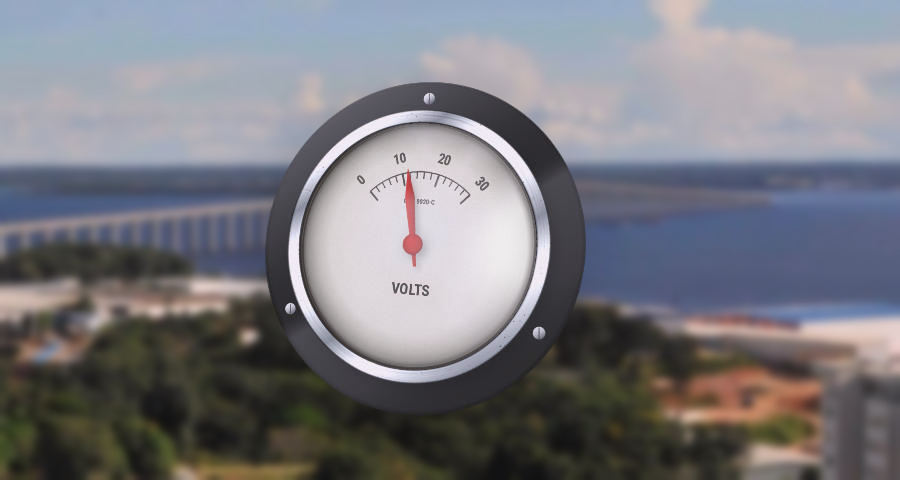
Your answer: 12 V
